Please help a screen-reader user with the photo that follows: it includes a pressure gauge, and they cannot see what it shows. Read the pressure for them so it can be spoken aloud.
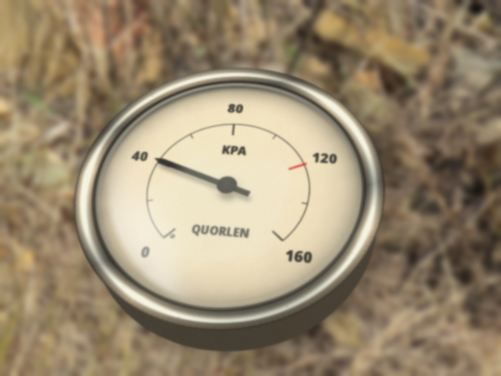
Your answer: 40 kPa
